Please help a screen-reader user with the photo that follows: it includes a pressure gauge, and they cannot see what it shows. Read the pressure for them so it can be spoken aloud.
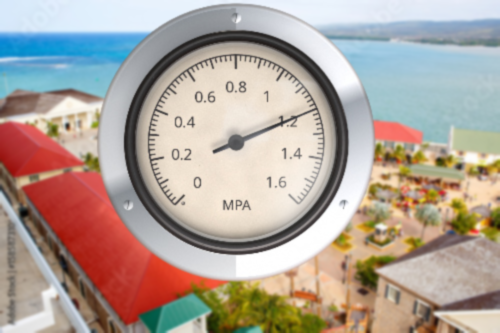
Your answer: 1.2 MPa
